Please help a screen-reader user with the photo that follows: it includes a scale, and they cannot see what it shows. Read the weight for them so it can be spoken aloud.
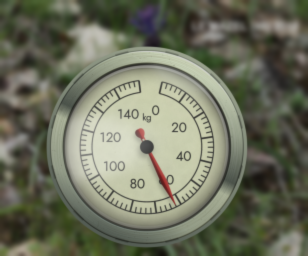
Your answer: 62 kg
